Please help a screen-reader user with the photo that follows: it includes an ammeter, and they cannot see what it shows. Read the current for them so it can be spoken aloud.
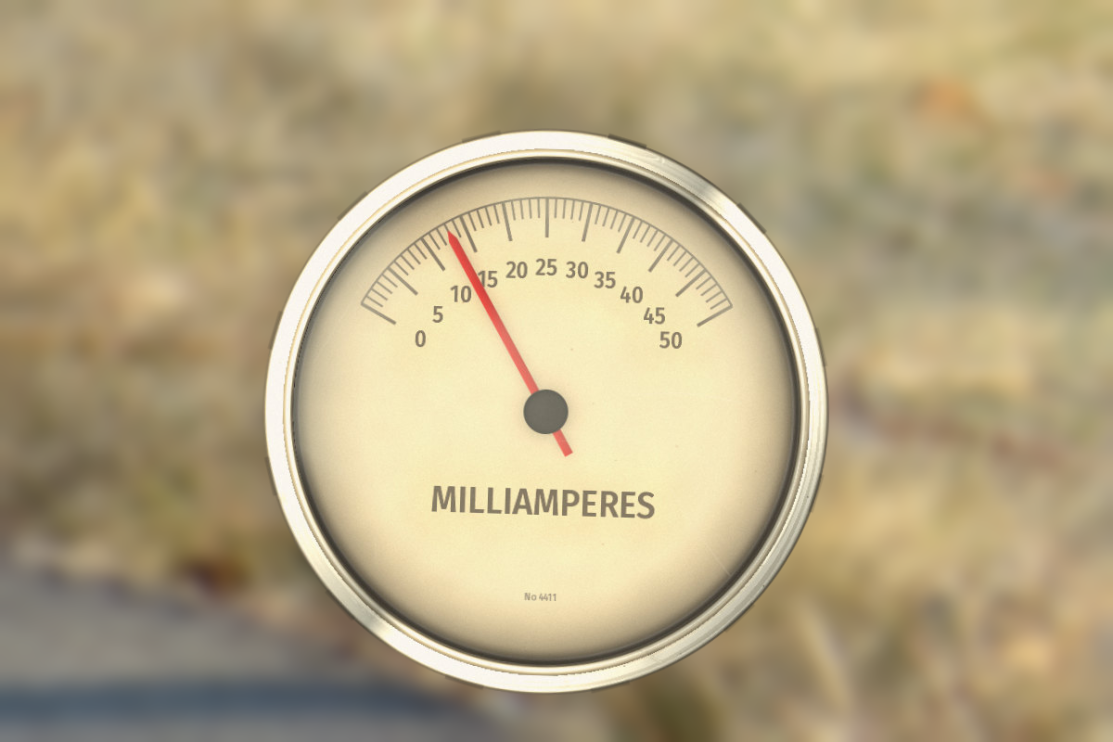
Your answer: 13 mA
